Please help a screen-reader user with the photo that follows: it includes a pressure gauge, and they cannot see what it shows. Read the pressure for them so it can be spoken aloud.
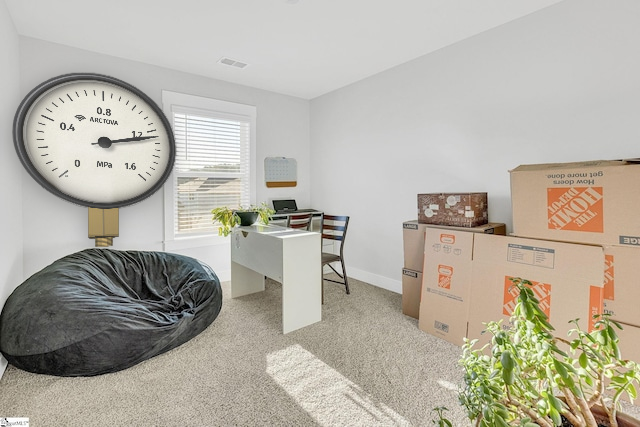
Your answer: 1.25 MPa
